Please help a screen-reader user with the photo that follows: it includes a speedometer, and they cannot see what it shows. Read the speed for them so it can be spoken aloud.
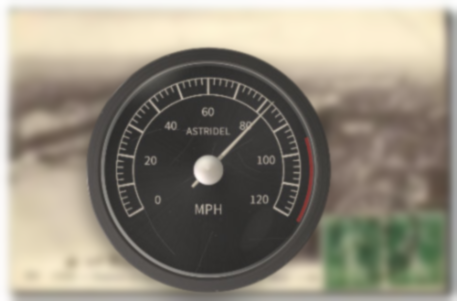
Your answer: 82 mph
